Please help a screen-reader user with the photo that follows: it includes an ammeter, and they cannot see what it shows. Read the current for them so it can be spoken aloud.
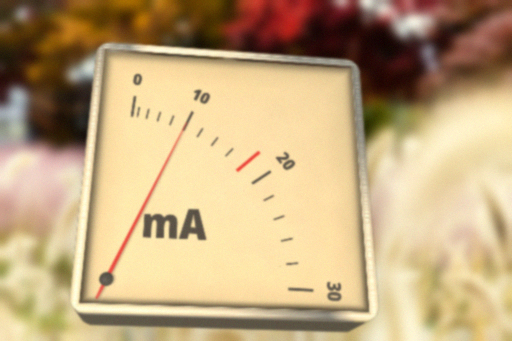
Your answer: 10 mA
